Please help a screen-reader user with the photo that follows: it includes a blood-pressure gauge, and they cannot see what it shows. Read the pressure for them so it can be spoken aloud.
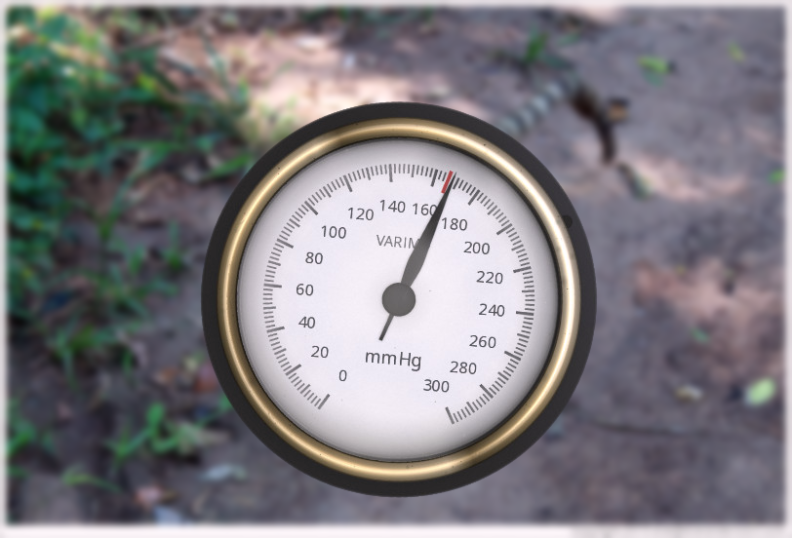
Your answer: 168 mmHg
